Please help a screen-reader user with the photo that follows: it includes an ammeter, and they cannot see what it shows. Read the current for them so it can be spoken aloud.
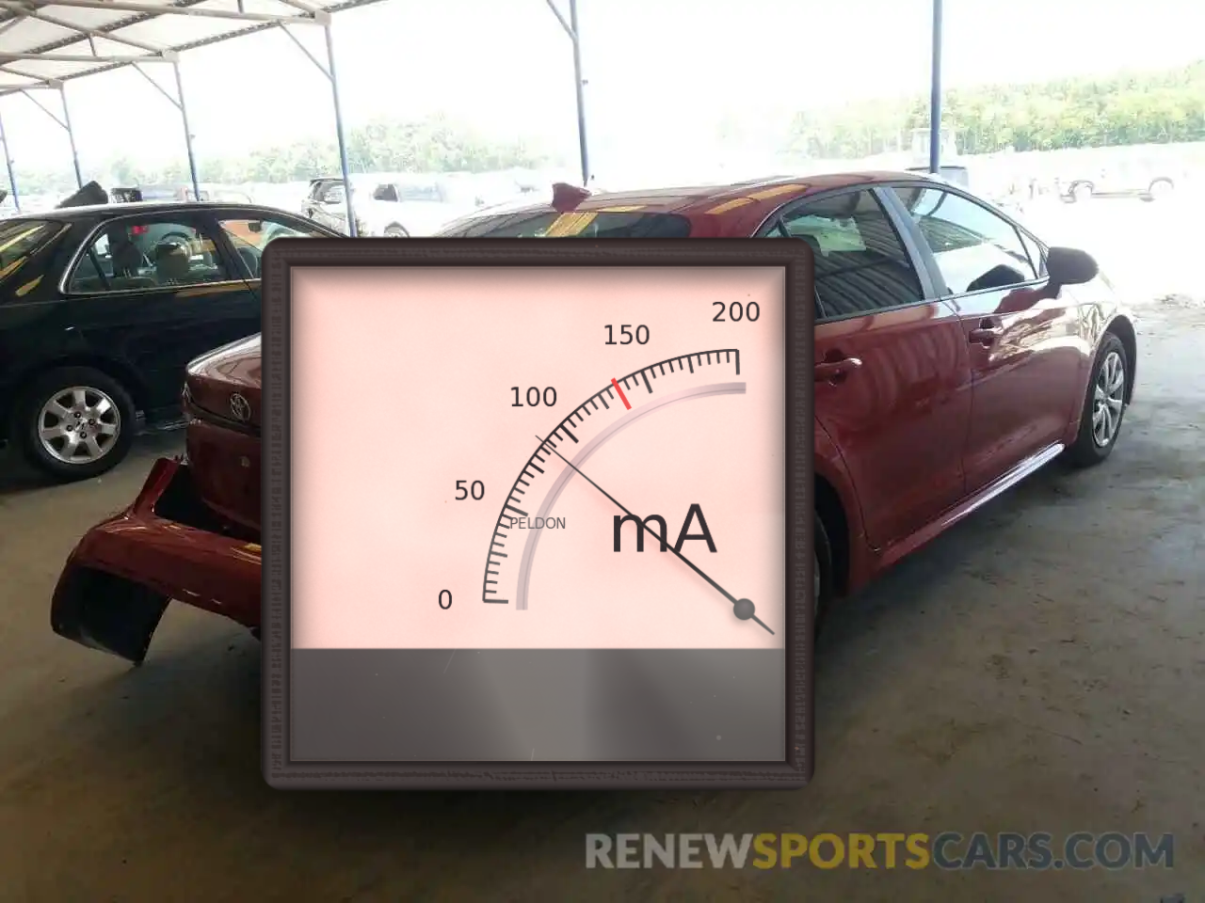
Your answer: 87.5 mA
